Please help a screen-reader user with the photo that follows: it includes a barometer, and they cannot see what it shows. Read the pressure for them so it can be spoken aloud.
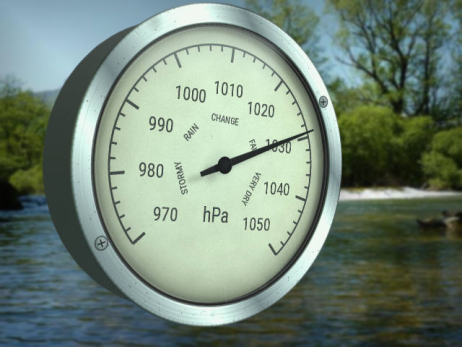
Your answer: 1029 hPa
